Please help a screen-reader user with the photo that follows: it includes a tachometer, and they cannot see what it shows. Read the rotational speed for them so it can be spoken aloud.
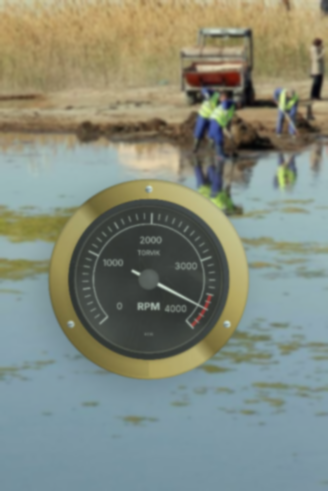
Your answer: 3700 rpm
